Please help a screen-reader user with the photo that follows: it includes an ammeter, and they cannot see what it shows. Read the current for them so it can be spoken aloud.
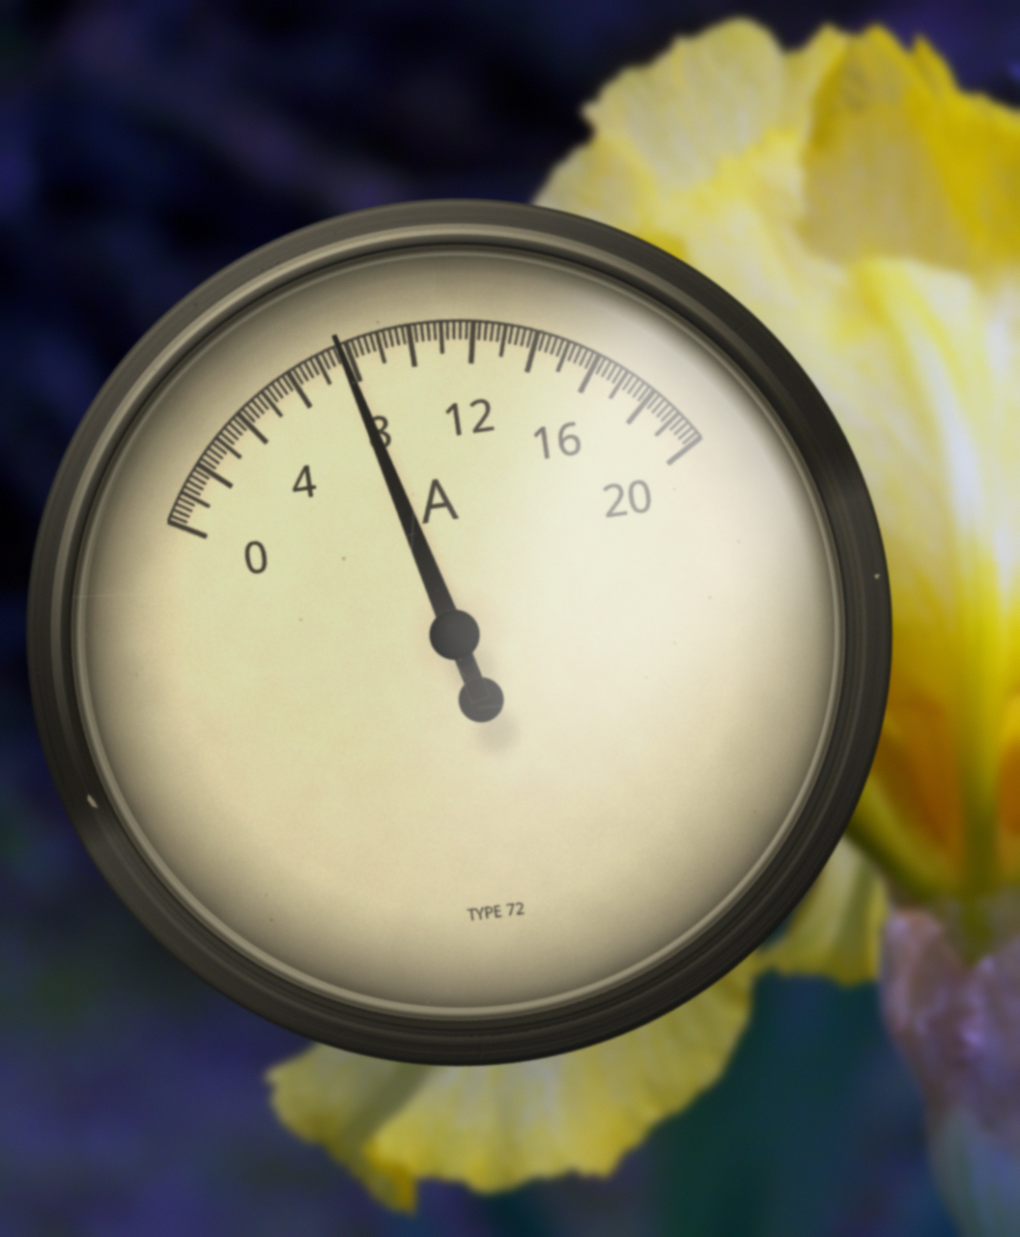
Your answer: 7.8 A
